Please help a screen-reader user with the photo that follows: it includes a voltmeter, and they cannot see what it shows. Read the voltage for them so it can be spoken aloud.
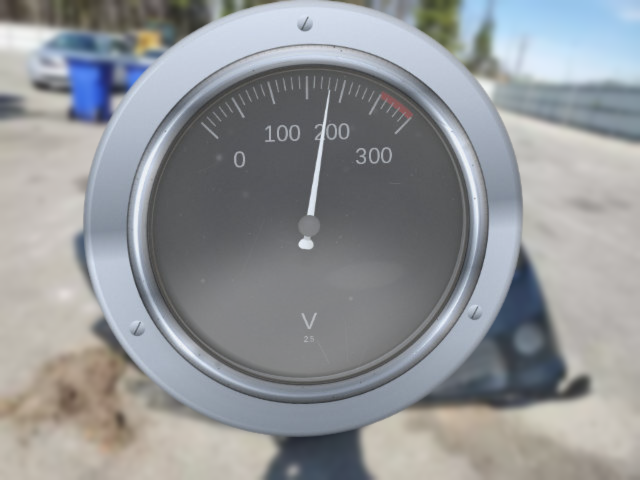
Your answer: 180 V
